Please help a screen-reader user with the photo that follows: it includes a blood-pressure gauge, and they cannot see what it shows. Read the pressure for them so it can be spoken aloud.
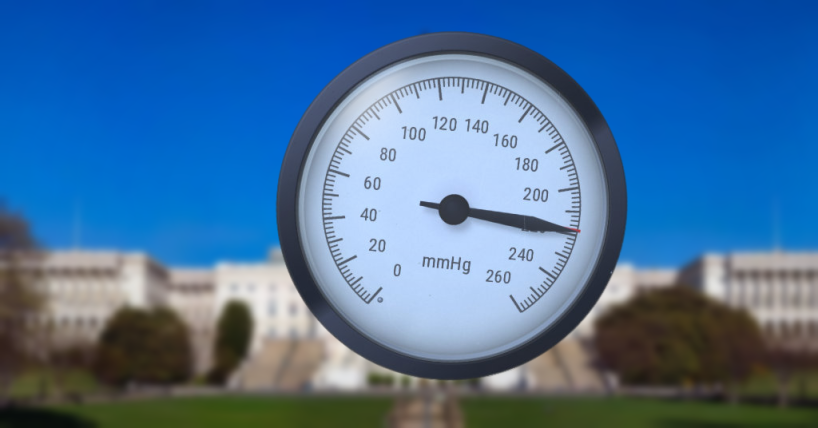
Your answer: 218 mmHg
